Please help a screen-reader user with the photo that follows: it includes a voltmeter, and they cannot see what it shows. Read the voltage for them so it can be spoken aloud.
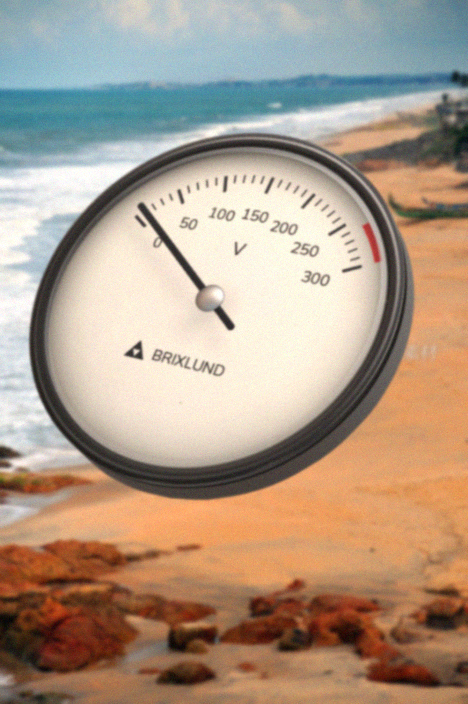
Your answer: 10 V
